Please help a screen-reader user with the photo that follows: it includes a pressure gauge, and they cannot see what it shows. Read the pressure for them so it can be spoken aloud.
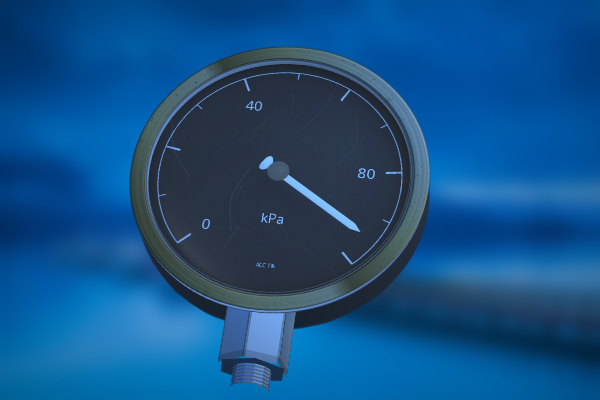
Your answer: 95 kPa
